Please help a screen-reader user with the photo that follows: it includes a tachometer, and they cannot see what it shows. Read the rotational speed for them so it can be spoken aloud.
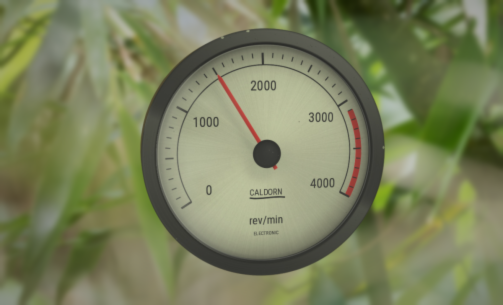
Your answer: 1500 rpm
